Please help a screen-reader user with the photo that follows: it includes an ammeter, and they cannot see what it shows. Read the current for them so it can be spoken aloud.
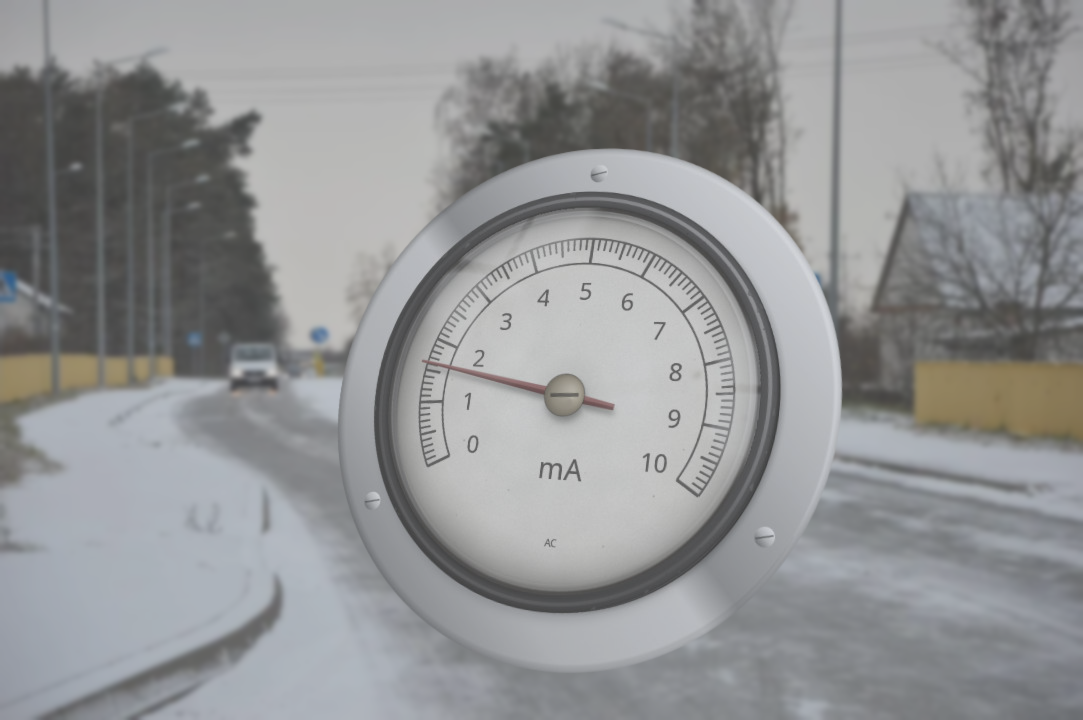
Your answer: 1.6 mA
